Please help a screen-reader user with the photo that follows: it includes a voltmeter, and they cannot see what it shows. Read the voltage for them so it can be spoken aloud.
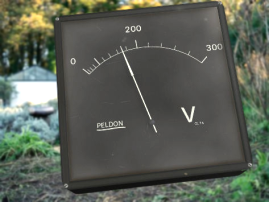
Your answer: 170 V
